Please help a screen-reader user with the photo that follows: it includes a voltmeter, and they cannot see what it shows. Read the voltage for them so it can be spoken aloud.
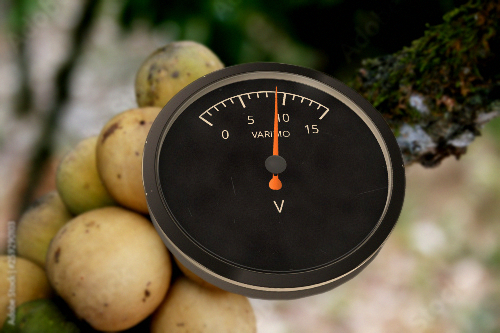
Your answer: 9 V
